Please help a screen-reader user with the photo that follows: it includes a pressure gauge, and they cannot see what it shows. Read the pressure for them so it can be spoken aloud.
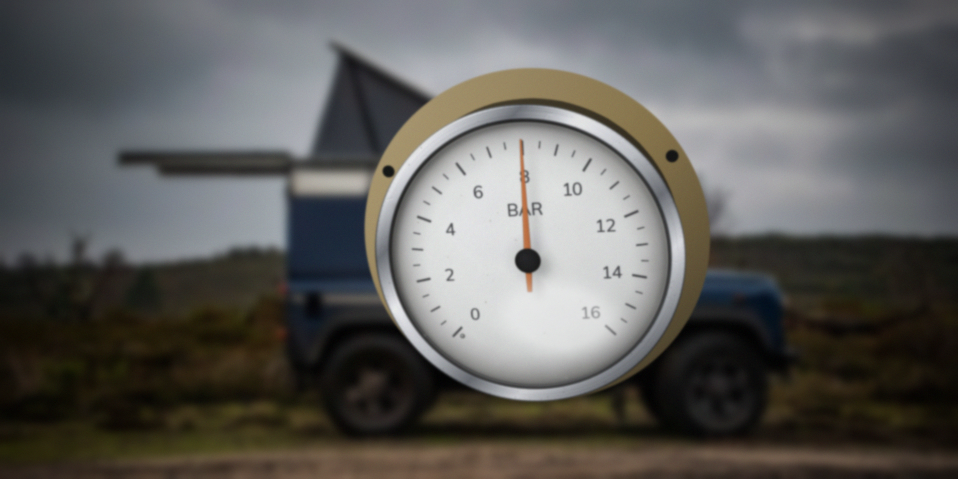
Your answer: 8 bar
